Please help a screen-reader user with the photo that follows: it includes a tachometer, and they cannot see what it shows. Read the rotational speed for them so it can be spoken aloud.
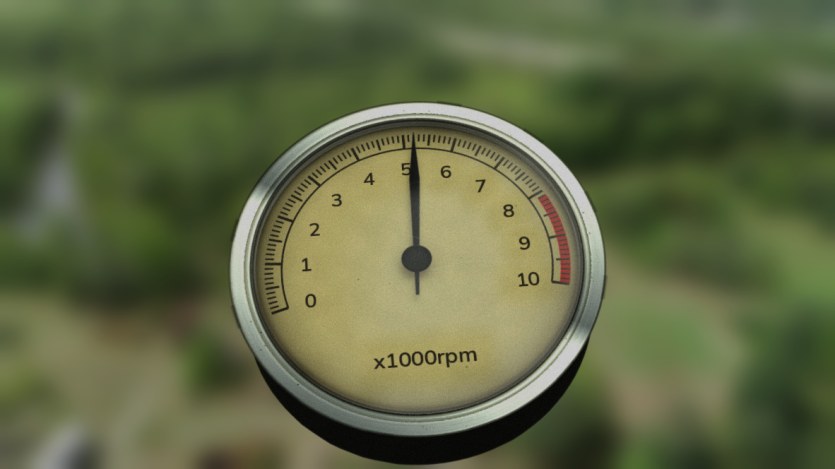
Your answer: 5200 rpm
